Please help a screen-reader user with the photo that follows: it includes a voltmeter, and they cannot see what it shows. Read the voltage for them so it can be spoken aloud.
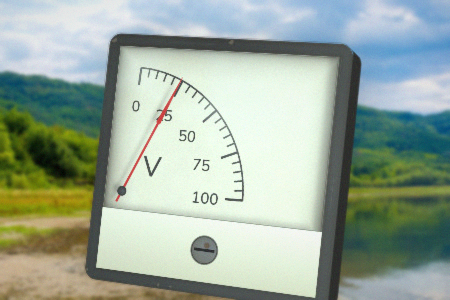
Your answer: 25 V
